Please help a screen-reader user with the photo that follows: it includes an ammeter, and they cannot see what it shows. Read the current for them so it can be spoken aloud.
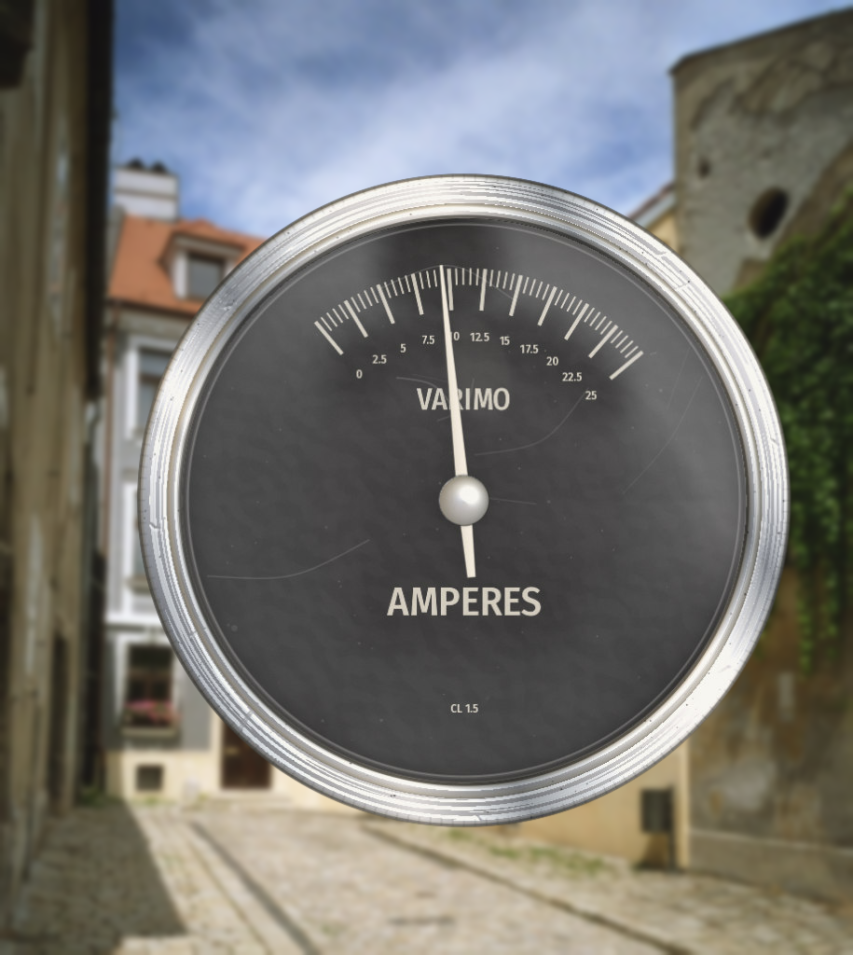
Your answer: 9.5 A
